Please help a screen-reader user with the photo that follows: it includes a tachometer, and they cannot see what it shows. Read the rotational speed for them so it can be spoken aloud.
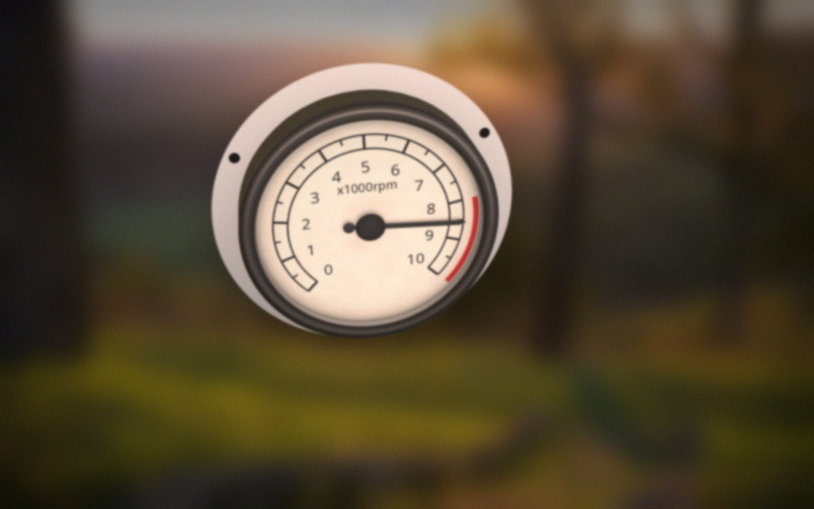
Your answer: 8500 rpm
